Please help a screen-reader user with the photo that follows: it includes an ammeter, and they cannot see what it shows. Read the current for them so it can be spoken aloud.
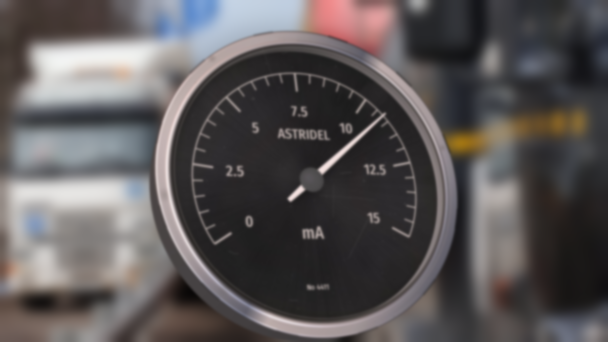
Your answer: 10.75 mA
